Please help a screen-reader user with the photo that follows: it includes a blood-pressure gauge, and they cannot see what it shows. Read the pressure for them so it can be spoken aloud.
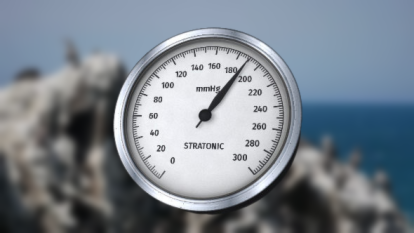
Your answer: 190 mmHg
